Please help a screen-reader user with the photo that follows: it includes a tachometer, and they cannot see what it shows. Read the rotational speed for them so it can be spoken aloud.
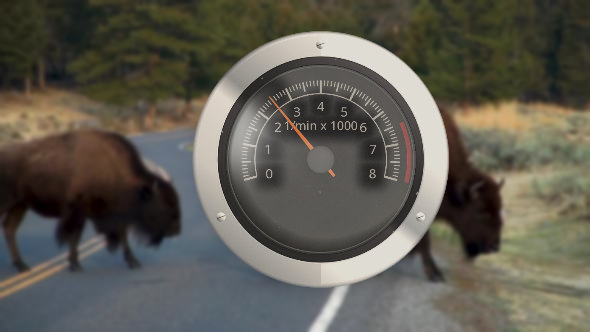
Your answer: 2500 rpm
